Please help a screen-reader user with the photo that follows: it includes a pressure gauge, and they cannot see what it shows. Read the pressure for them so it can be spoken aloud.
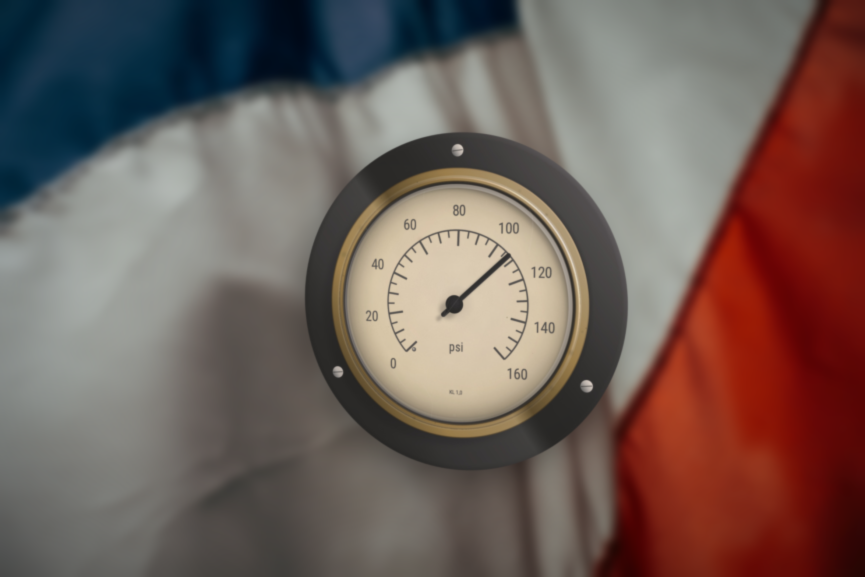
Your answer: 107.5 psi
